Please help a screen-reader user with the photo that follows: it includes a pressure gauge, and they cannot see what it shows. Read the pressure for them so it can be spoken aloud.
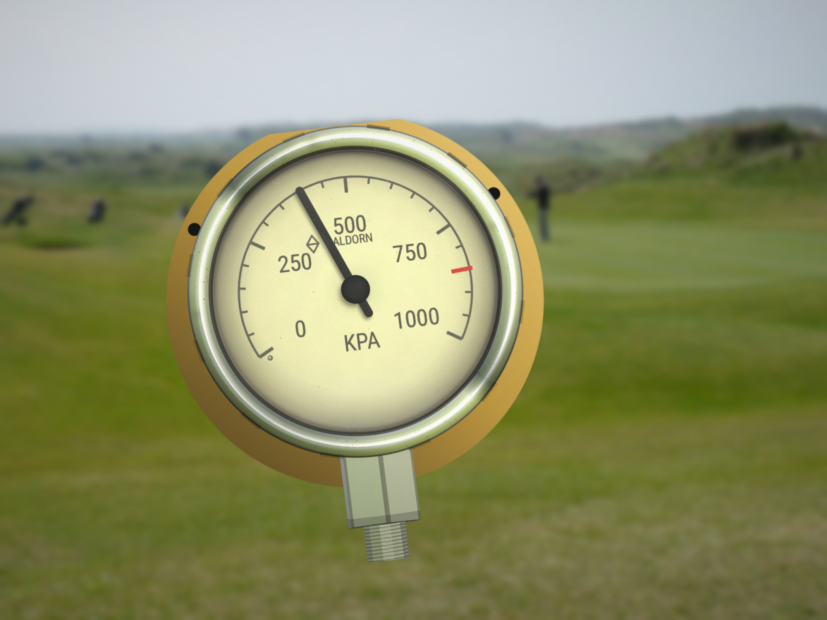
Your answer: 400 kPa
